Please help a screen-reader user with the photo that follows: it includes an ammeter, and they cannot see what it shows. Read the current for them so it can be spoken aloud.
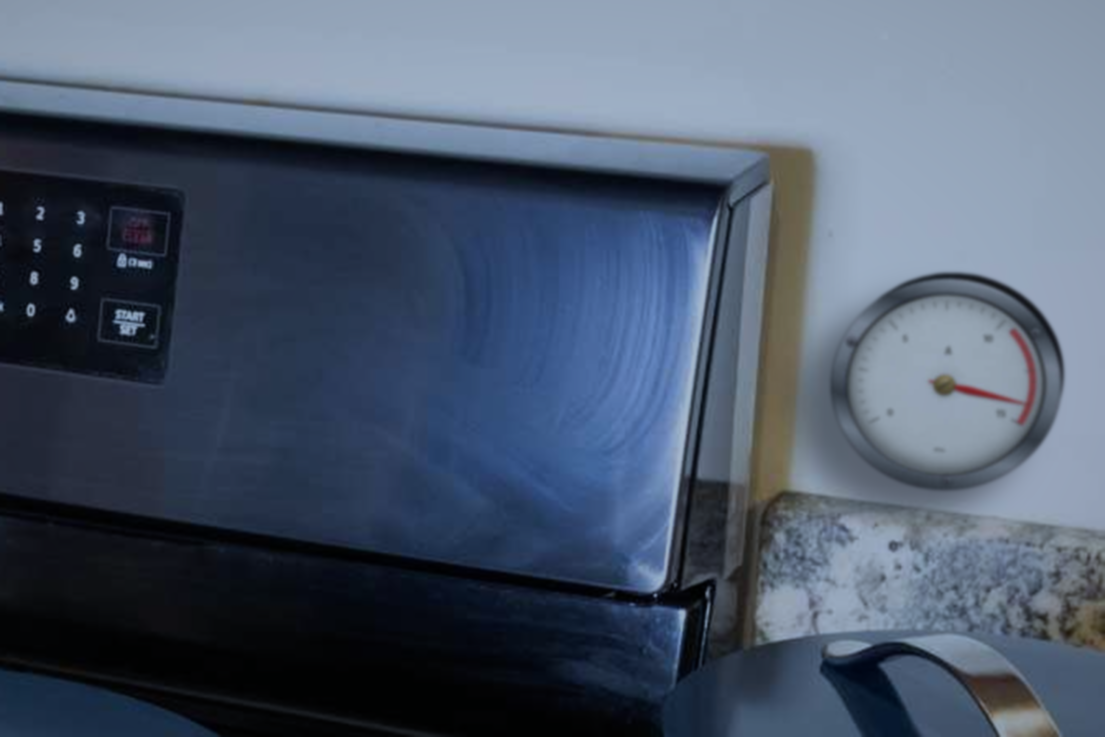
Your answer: 14 A
